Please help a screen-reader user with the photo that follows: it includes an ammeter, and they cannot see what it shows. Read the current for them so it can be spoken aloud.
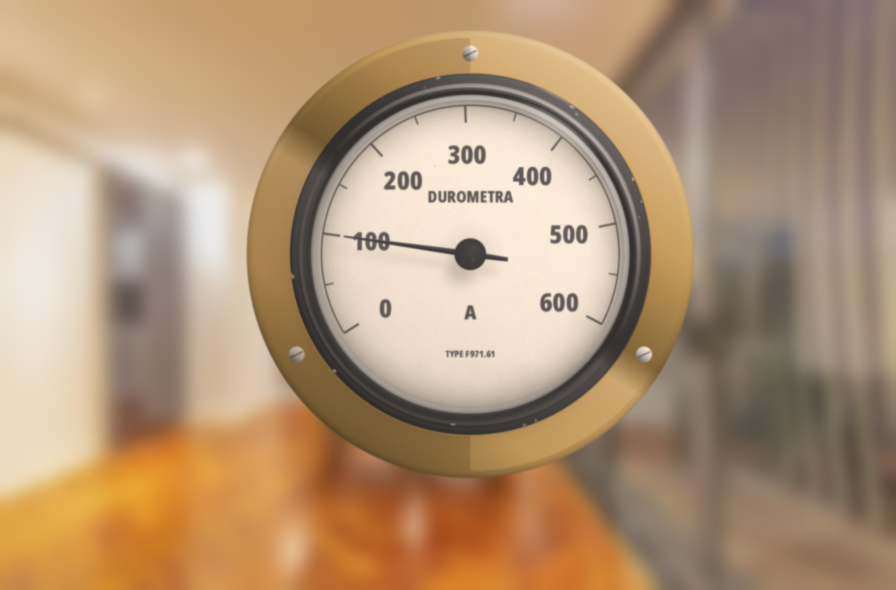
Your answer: 100 A
